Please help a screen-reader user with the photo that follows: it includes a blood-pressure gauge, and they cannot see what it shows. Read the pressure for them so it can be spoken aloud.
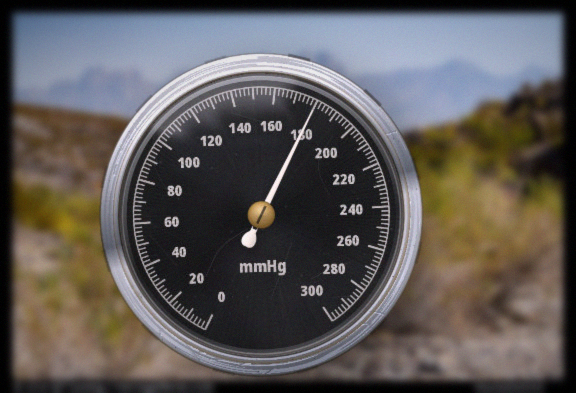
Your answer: 180 mmHg
